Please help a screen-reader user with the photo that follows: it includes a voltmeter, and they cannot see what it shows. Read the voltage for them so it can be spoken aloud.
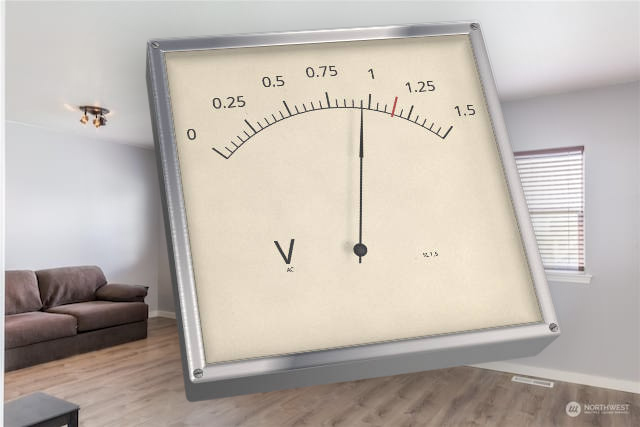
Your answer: 0.95 V
